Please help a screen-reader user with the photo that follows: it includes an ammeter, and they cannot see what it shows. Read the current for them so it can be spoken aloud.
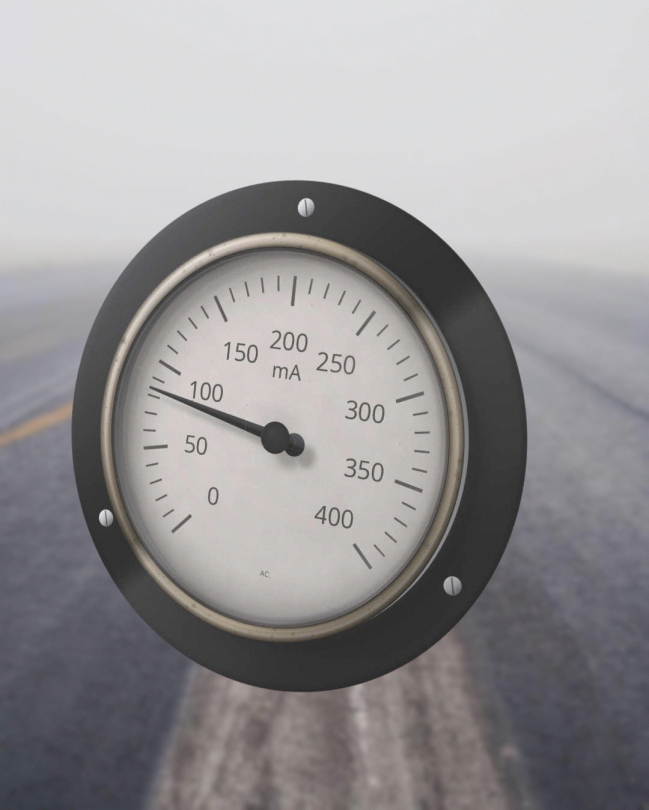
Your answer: 85 mA
